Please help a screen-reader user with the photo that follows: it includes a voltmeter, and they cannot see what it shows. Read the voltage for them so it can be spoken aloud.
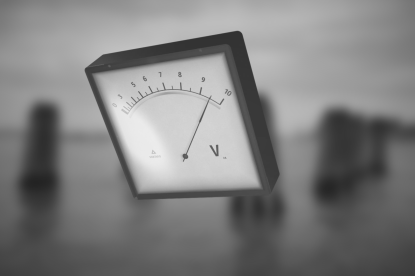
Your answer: 9.5 V
